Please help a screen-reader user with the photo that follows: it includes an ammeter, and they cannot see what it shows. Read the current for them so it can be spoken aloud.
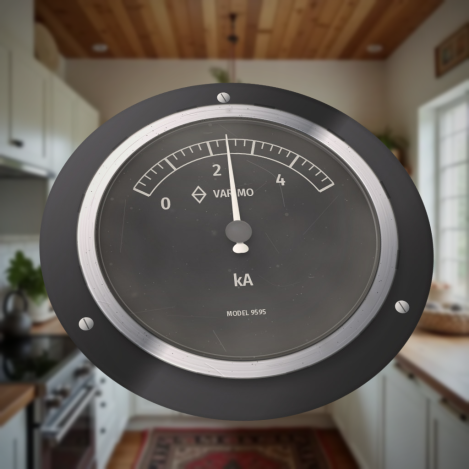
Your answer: 2.4 kA
